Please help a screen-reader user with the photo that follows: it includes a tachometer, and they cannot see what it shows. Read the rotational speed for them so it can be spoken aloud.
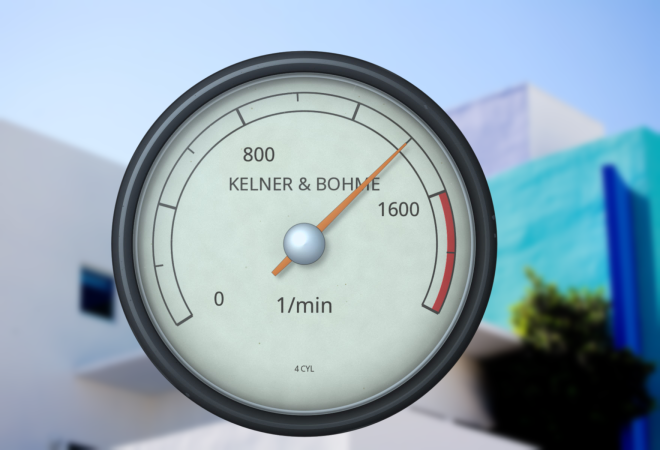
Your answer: 1400 rpm
